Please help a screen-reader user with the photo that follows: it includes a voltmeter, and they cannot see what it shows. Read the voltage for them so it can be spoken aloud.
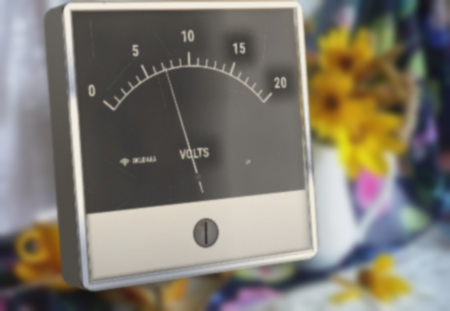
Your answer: 7 V
